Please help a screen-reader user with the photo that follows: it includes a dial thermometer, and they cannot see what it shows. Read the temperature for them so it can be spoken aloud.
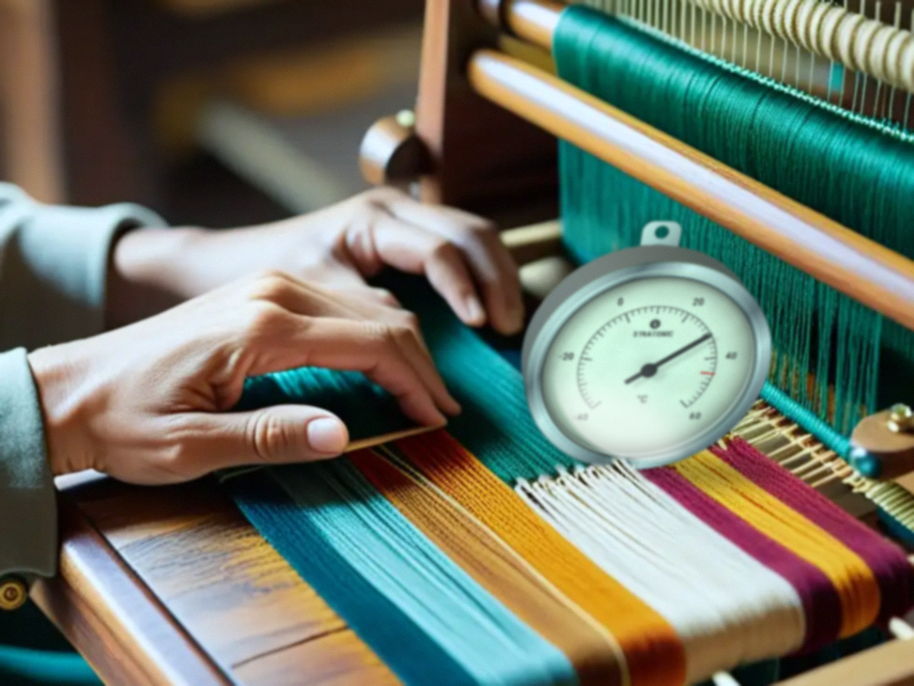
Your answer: 30 °C
